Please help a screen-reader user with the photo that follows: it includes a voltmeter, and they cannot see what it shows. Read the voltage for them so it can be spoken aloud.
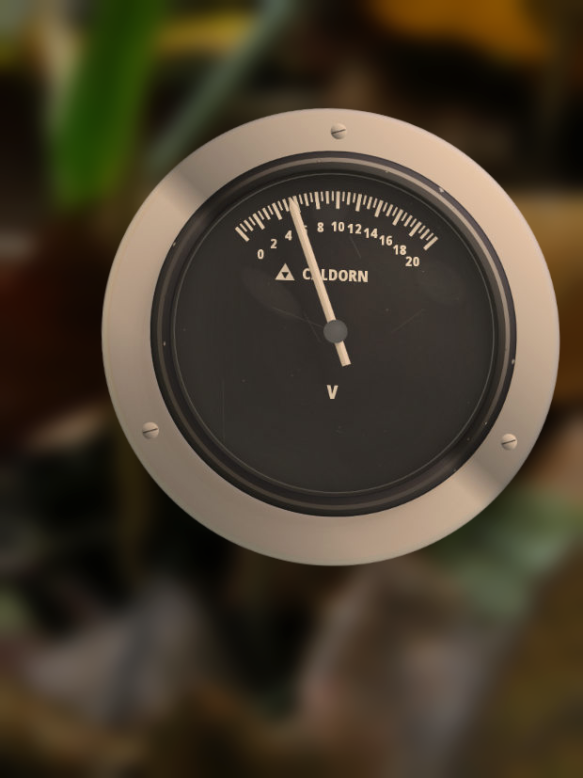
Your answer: 5.5 V
